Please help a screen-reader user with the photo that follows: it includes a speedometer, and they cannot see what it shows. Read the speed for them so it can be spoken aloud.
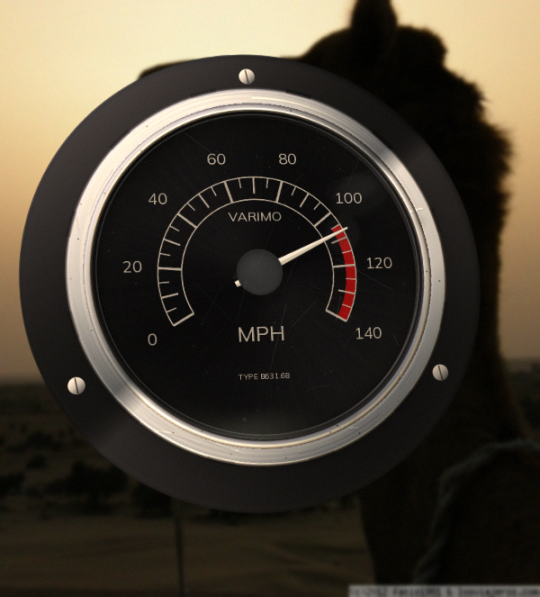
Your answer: 107.5 mph
